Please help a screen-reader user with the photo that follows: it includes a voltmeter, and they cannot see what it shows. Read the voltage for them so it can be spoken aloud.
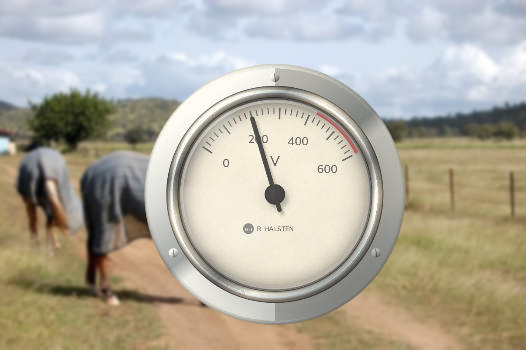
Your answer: 200 V
